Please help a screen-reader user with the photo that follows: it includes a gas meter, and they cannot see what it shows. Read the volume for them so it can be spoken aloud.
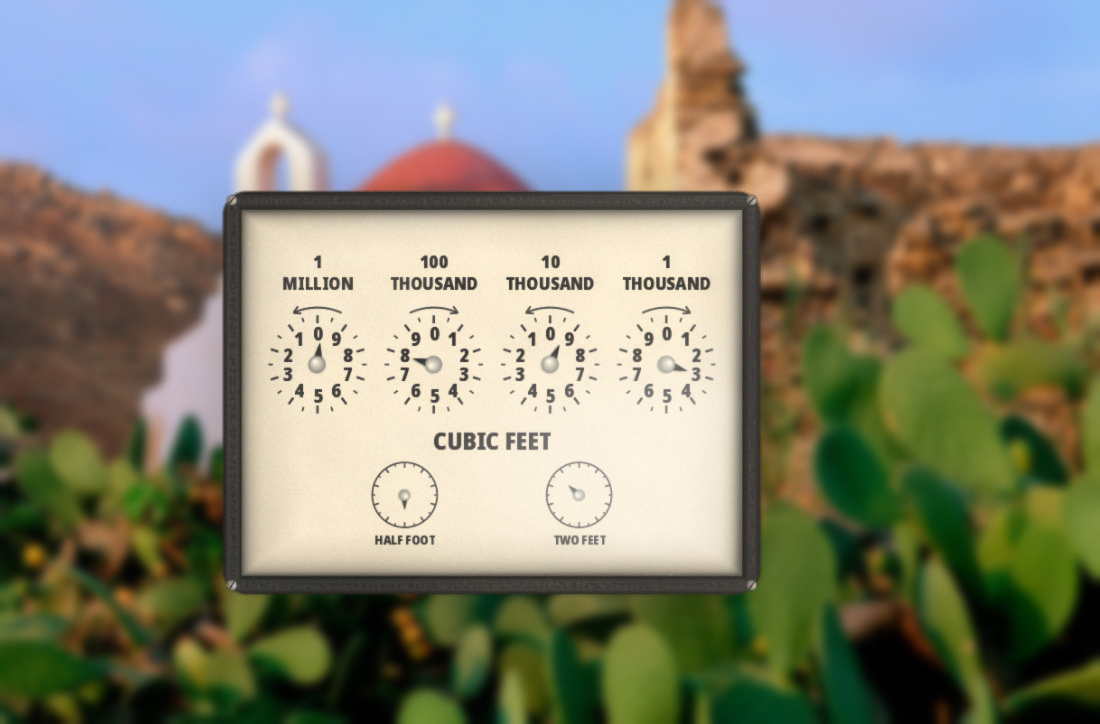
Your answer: 979300 ft³
